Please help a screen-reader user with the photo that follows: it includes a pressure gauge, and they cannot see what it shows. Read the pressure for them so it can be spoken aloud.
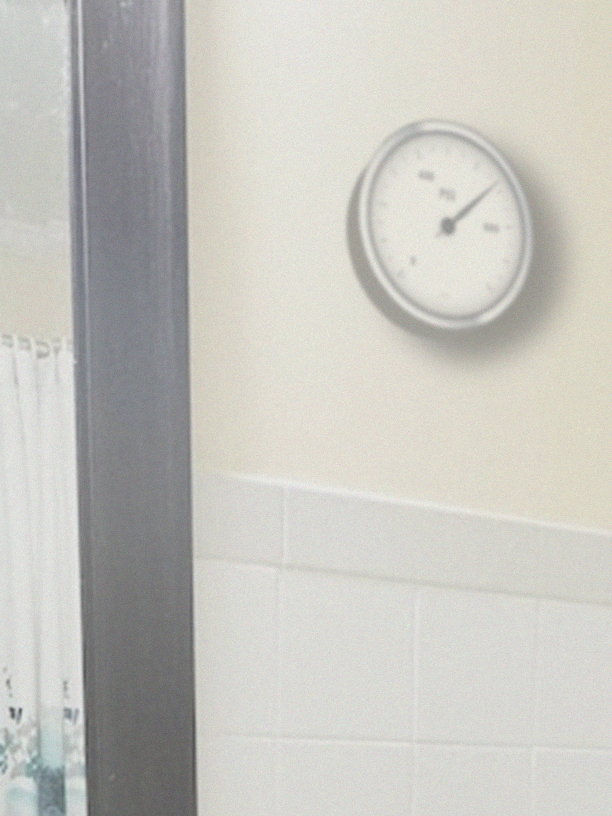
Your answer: 675 psi
